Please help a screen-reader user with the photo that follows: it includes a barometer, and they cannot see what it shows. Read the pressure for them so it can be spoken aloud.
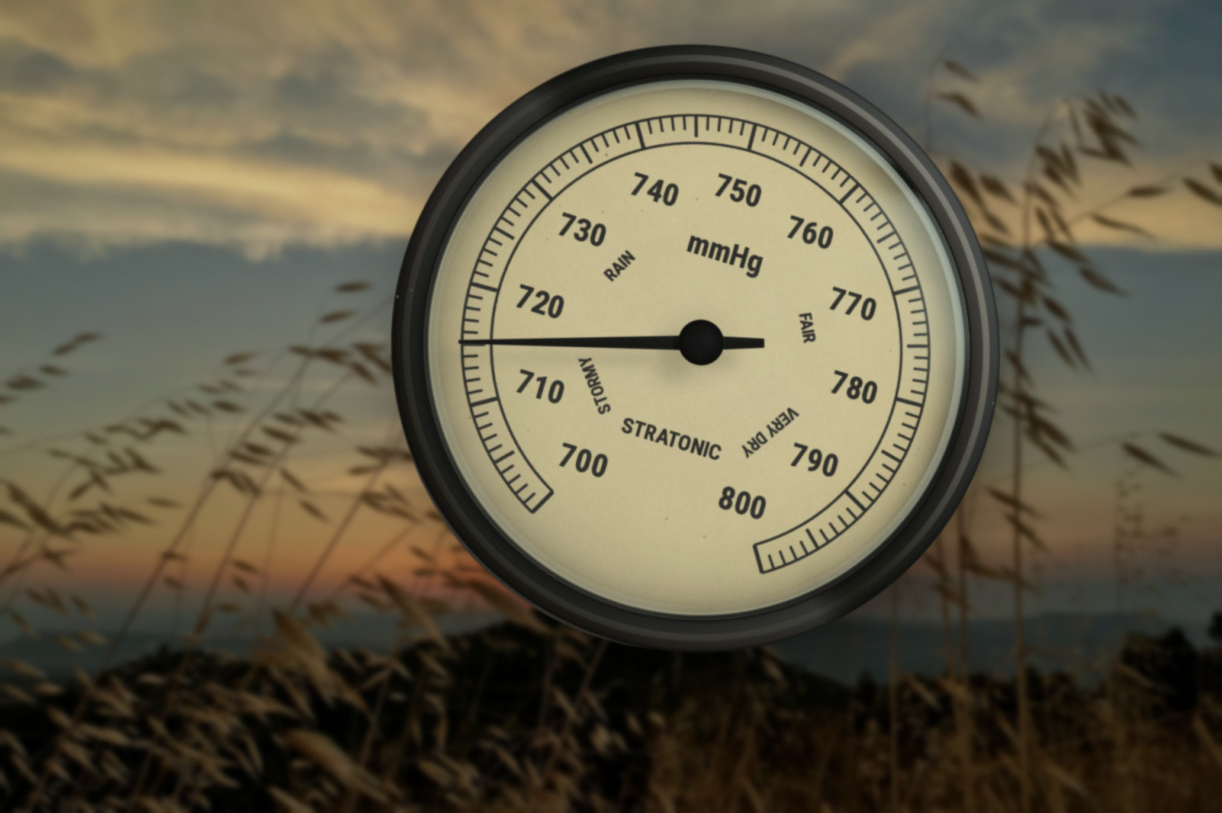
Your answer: 715 mmHg
